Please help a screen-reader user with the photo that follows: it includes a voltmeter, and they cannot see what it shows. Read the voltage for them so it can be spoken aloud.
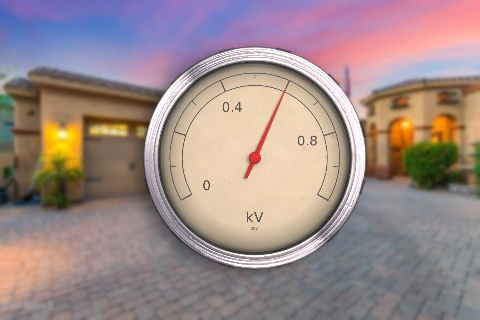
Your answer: 0.6 kV
